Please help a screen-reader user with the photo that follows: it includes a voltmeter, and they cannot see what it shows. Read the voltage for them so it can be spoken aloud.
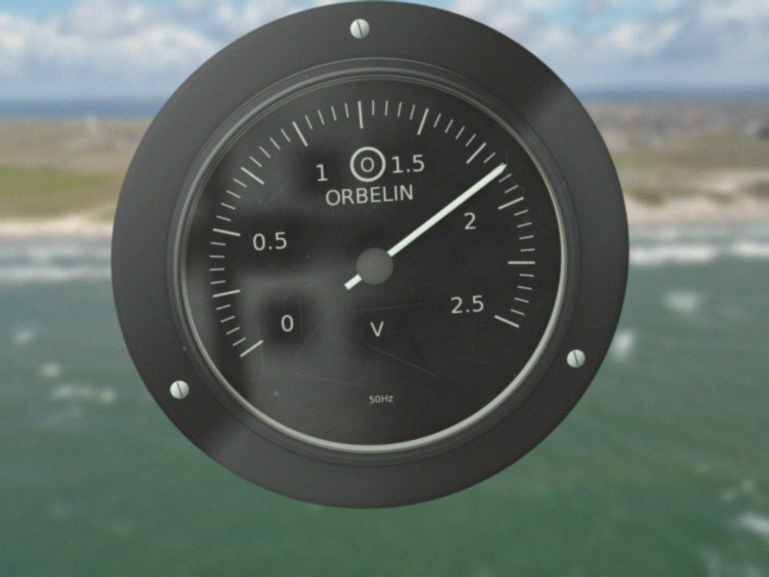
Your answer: 1.85 V
